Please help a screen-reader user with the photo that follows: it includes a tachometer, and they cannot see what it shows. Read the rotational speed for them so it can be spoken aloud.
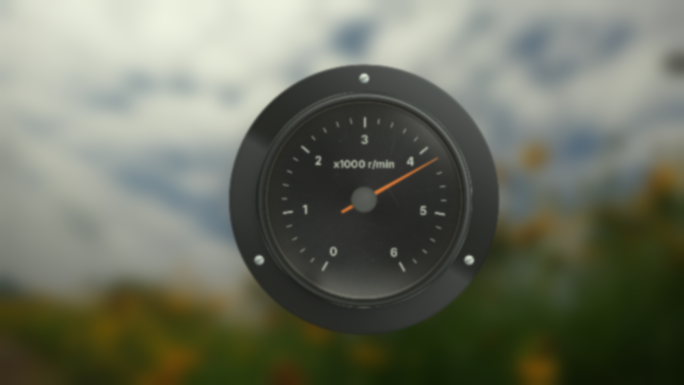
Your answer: 4200 rpm
